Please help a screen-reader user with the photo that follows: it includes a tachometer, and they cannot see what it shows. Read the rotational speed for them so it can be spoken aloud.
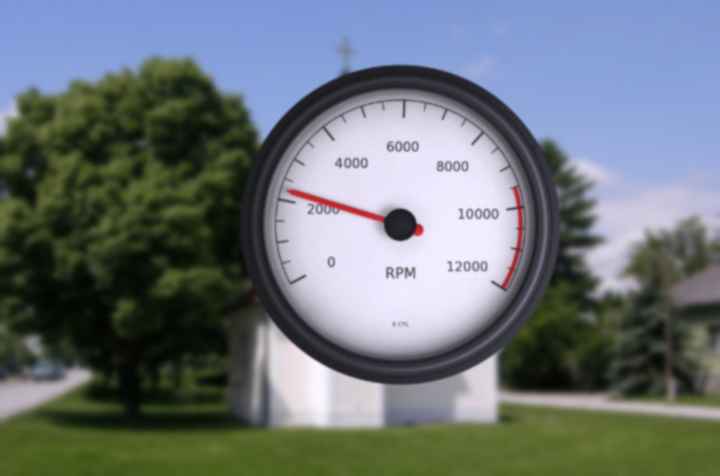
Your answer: 2250 rpm
